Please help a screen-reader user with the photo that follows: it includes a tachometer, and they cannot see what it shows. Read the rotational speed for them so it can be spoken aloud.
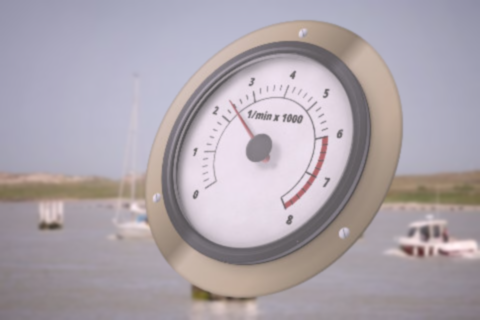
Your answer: 2400 rpm
